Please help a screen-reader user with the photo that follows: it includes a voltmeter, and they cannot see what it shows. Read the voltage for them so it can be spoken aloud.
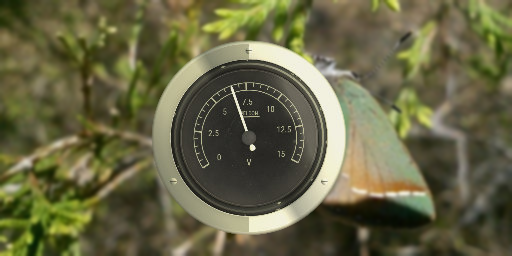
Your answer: 6.5 V
